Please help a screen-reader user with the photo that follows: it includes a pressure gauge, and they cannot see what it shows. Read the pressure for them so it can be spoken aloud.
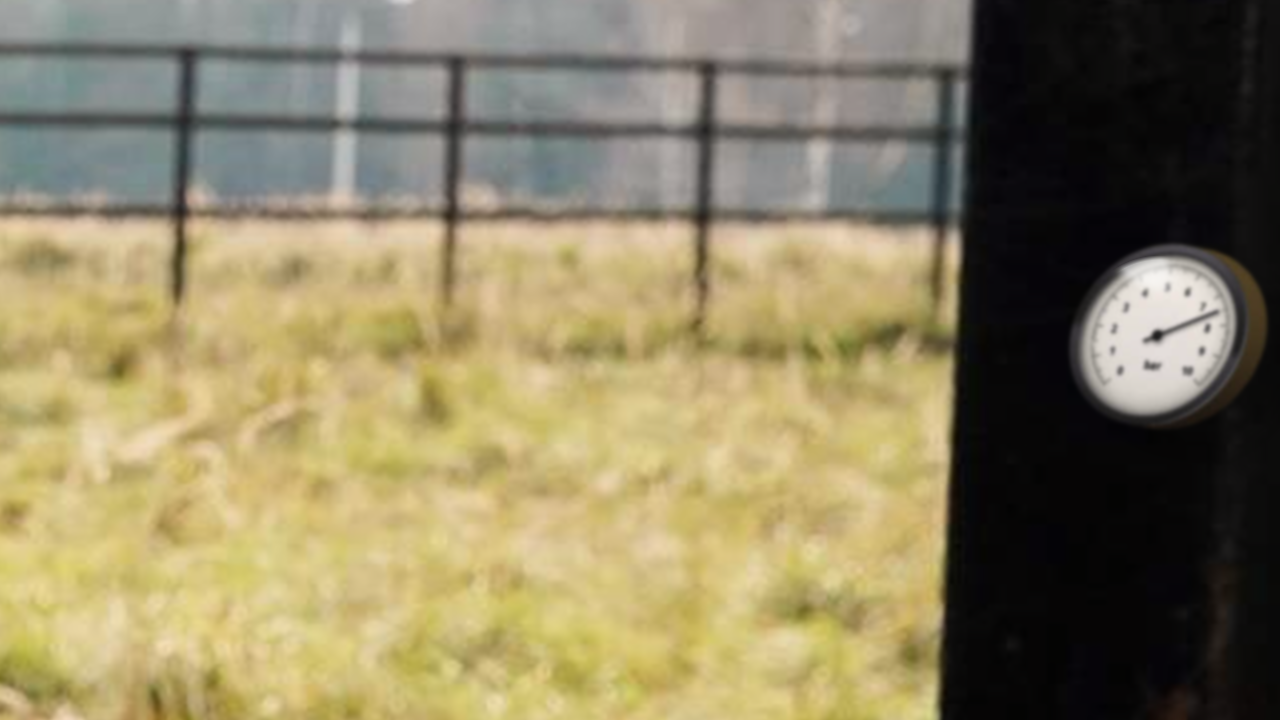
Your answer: 7.5 bar
